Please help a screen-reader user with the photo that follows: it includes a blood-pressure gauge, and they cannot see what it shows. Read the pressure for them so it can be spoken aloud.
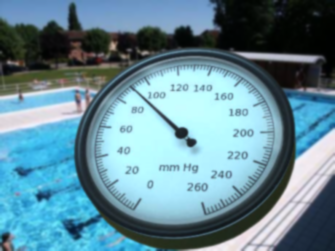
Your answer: 90 mmHg
